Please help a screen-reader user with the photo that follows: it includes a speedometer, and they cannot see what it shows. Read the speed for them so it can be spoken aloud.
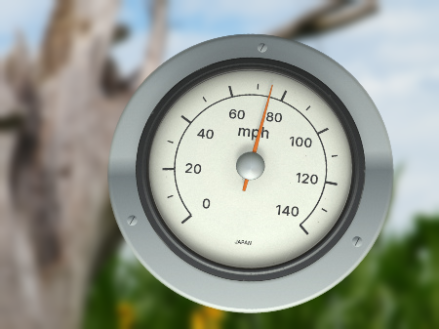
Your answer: 75 mph
